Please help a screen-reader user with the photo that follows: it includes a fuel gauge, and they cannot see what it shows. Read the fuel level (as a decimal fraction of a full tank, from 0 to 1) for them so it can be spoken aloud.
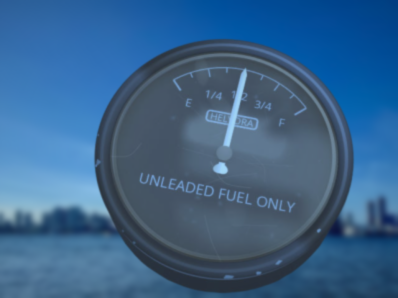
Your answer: 0.5
